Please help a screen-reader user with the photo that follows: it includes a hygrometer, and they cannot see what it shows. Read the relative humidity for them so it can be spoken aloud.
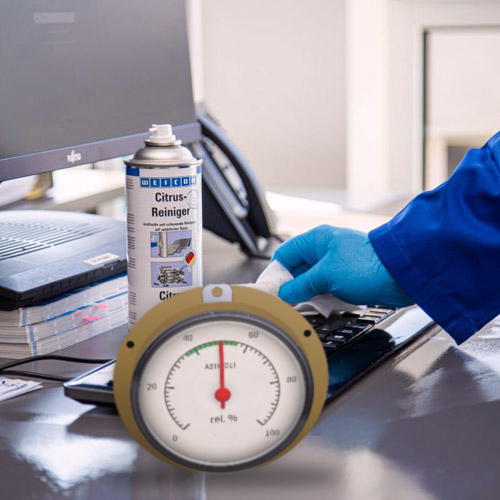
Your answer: 50 %
